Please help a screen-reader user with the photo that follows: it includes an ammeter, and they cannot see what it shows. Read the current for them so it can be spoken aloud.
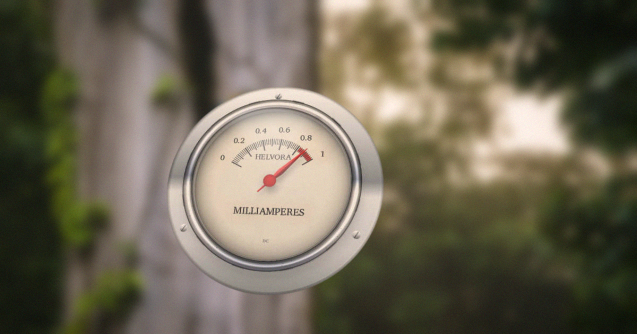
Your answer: 0.9 mA
